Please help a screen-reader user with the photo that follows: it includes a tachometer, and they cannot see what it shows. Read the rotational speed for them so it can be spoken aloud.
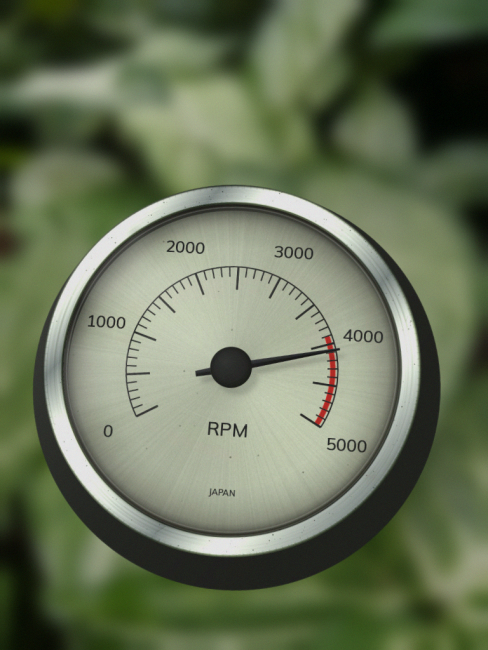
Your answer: 4100 rpm
